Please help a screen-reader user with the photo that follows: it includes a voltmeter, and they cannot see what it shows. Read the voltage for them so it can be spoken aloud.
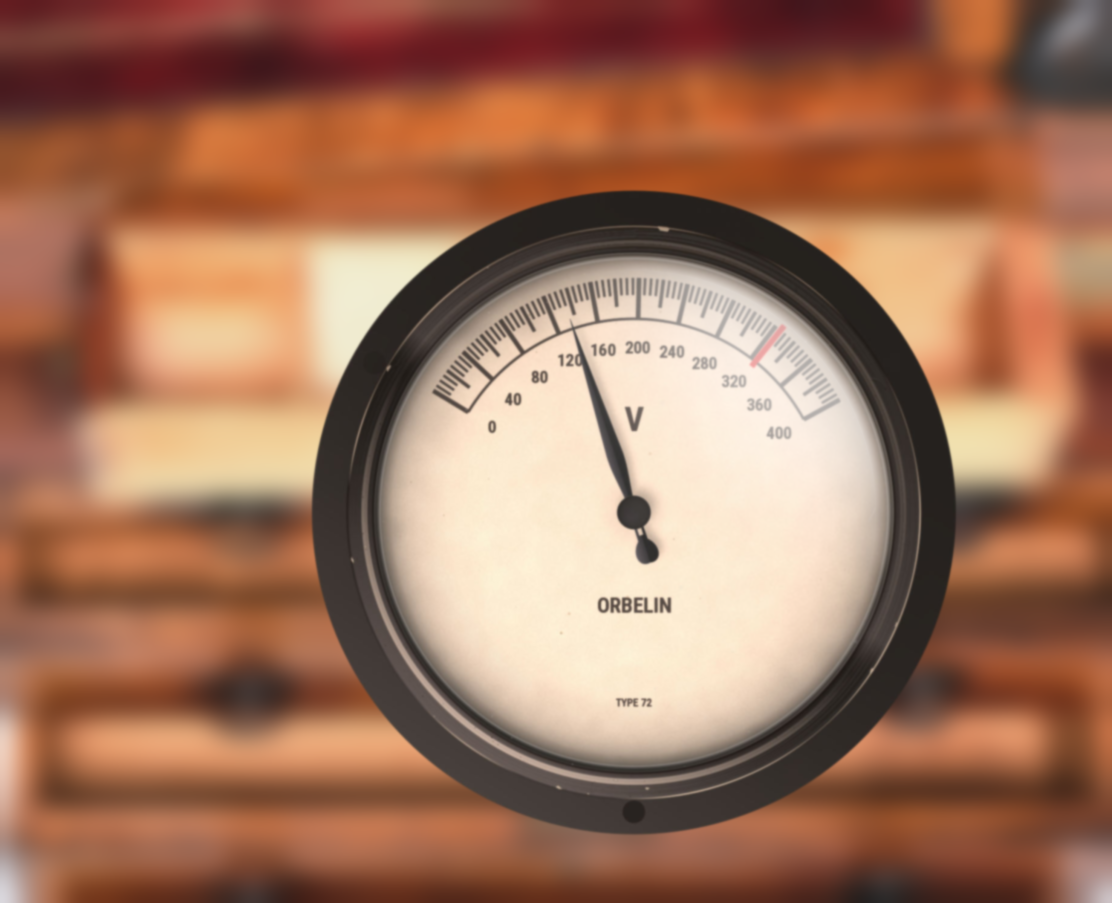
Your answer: 135 V
